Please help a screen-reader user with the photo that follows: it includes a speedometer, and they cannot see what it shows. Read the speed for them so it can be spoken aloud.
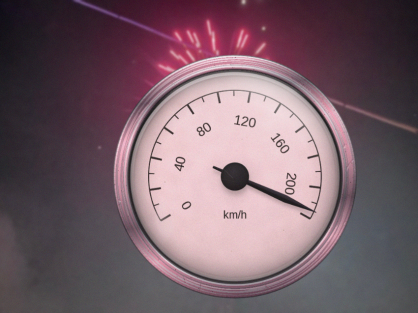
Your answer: 215 km/h
